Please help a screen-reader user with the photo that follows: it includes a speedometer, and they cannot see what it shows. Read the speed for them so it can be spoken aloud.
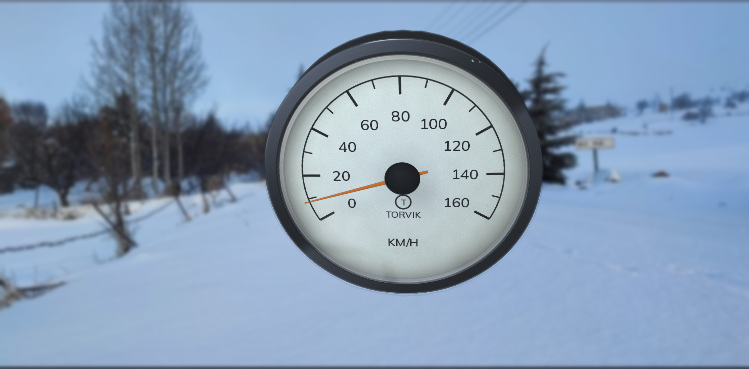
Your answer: 10 km/h
